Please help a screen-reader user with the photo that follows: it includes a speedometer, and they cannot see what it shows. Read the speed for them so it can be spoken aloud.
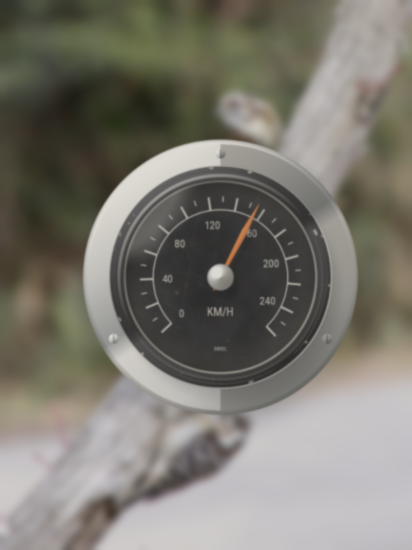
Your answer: 155 km/h
